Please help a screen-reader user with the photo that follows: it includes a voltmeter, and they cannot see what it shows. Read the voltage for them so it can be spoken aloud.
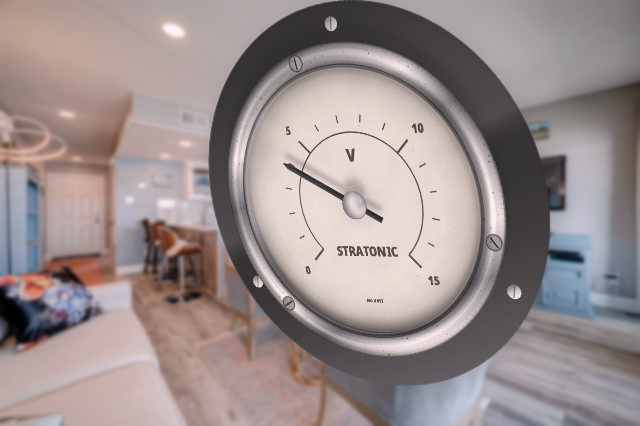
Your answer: 4 V
